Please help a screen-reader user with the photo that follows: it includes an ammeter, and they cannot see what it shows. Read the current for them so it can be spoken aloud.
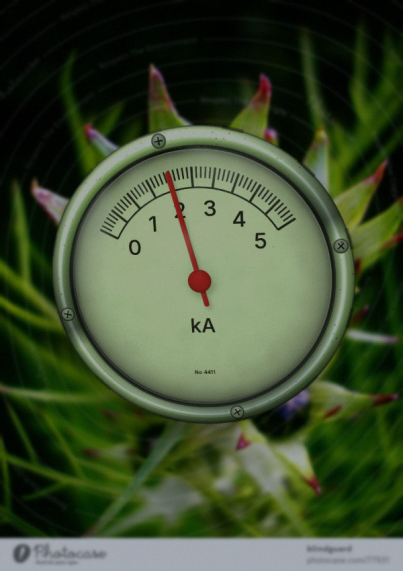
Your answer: 2 kA
